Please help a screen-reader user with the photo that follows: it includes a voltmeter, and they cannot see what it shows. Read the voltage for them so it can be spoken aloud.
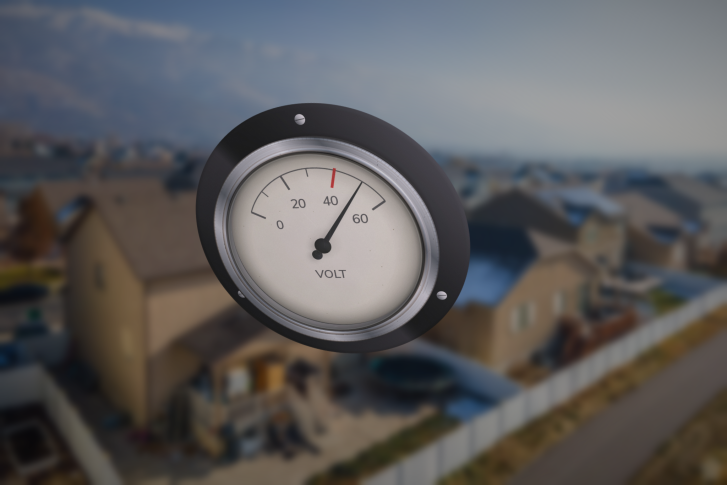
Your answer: 50 V
